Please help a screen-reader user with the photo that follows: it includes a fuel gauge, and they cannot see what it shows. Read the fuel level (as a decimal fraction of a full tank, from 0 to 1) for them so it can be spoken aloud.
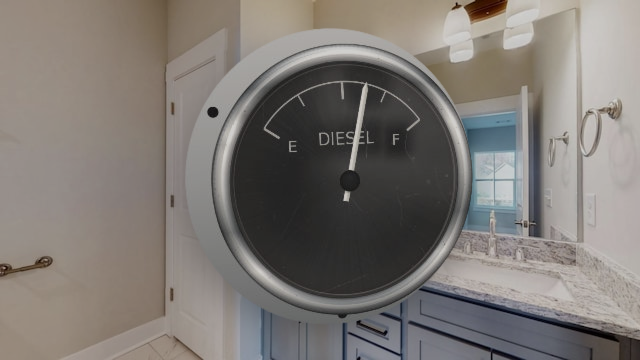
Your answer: 0.625
